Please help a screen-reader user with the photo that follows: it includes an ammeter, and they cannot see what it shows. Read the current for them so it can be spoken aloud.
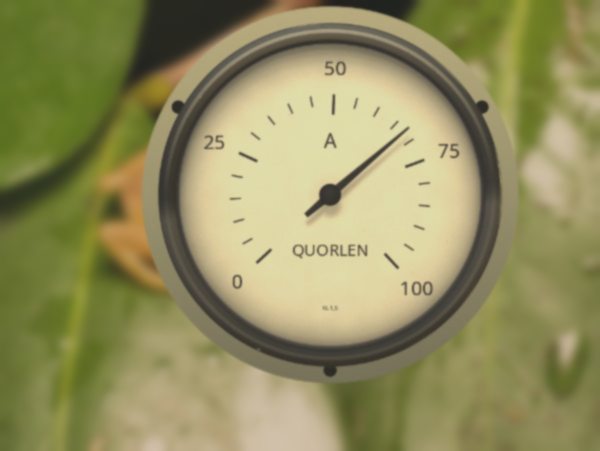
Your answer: 67.5 A
